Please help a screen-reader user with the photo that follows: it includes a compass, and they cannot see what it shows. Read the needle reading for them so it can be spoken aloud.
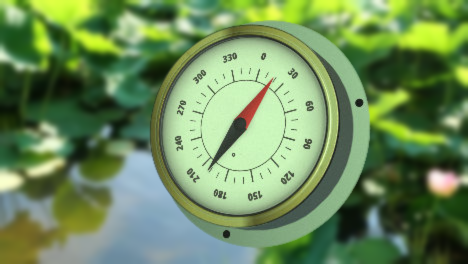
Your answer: 20 °
